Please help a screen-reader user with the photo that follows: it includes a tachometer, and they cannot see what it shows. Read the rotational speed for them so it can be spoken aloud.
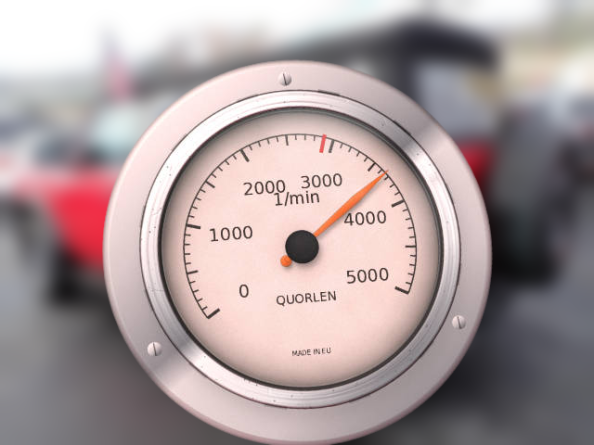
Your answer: 3650 rpm
